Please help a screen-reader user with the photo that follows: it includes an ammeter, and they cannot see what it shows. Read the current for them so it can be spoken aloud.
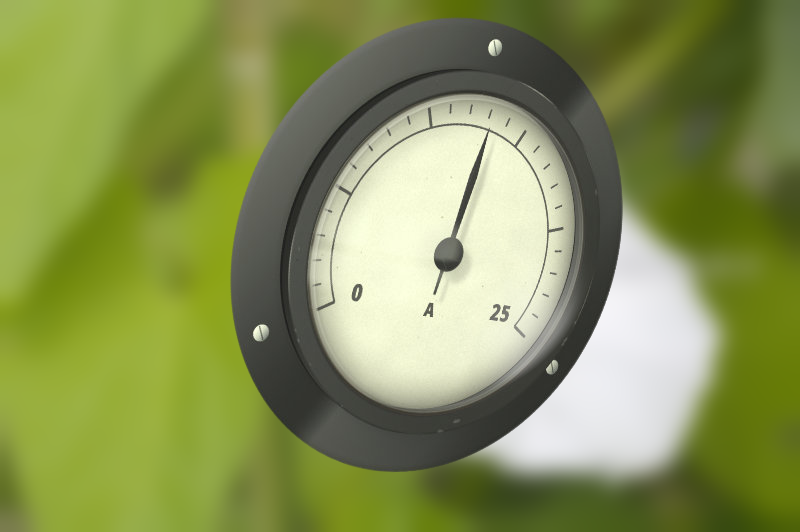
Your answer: 13 A
